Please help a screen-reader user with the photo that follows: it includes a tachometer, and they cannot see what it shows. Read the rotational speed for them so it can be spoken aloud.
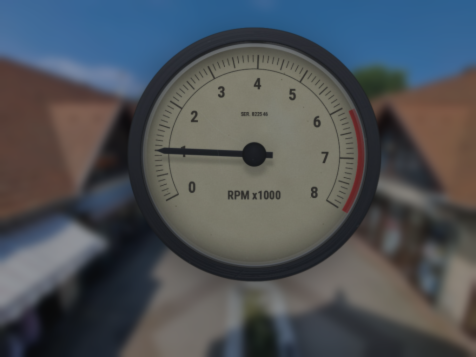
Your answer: 1000 rpm
